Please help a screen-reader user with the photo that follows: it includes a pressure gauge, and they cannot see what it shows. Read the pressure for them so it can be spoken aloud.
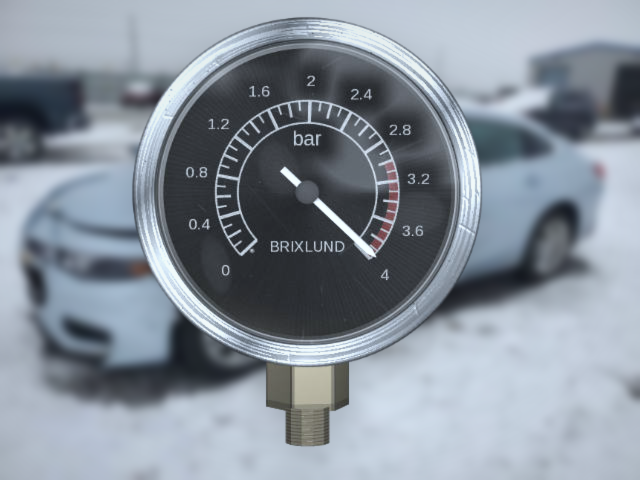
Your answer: 3.95 bar
